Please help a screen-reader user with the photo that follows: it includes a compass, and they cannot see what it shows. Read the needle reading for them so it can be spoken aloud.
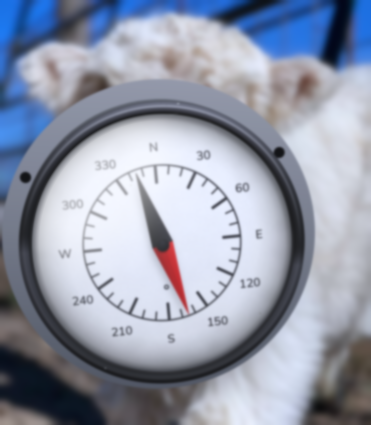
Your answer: 165 °
